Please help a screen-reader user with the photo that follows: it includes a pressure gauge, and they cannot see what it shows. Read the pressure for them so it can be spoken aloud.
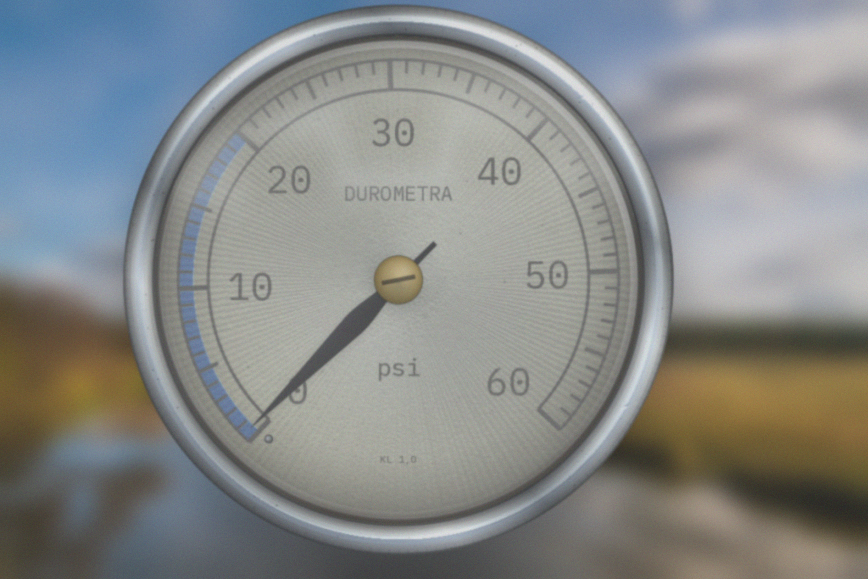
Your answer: 0.5 psi
